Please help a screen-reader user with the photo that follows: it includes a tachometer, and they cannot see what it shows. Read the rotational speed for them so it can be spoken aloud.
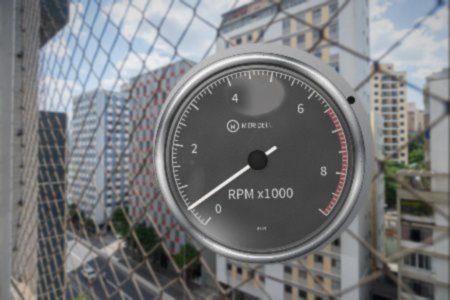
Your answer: 500 rpm
